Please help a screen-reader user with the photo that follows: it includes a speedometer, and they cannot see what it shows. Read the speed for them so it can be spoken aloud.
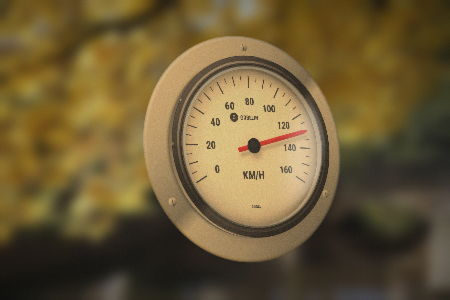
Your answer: 130 km/h
